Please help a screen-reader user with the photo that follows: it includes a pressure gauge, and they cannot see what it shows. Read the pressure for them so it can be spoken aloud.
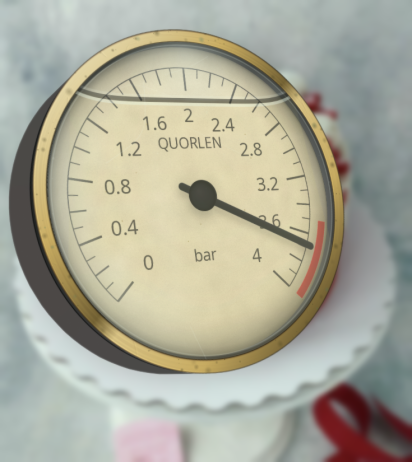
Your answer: 3.7 bar
